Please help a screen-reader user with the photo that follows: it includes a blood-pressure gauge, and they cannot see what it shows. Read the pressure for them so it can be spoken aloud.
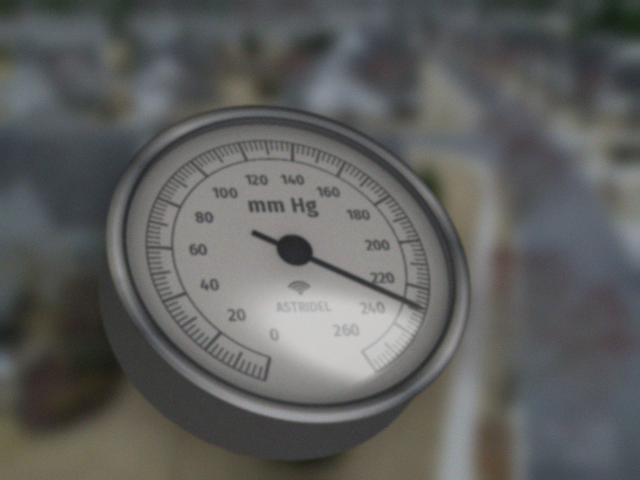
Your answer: 230 mmHg
